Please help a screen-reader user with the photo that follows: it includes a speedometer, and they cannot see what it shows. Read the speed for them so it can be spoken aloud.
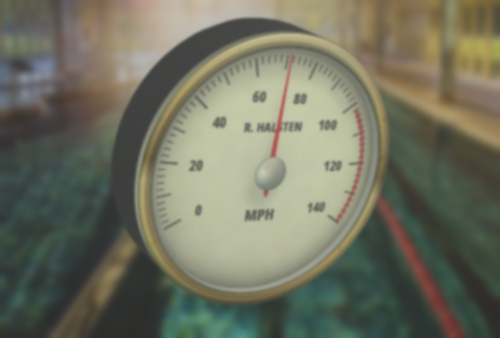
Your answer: 70 mph
